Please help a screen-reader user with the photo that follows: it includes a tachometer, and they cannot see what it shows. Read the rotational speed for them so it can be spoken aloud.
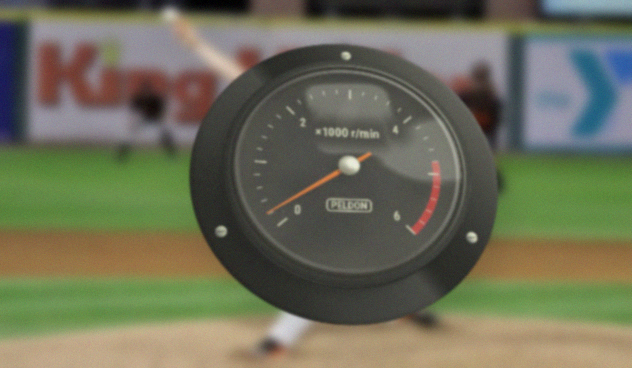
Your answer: 200 rpm
